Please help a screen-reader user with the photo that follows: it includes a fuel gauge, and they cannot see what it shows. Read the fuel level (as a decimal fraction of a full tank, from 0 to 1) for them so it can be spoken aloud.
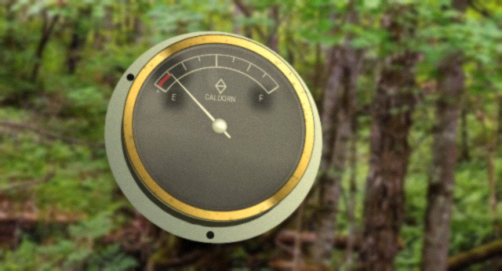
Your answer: 0.125
